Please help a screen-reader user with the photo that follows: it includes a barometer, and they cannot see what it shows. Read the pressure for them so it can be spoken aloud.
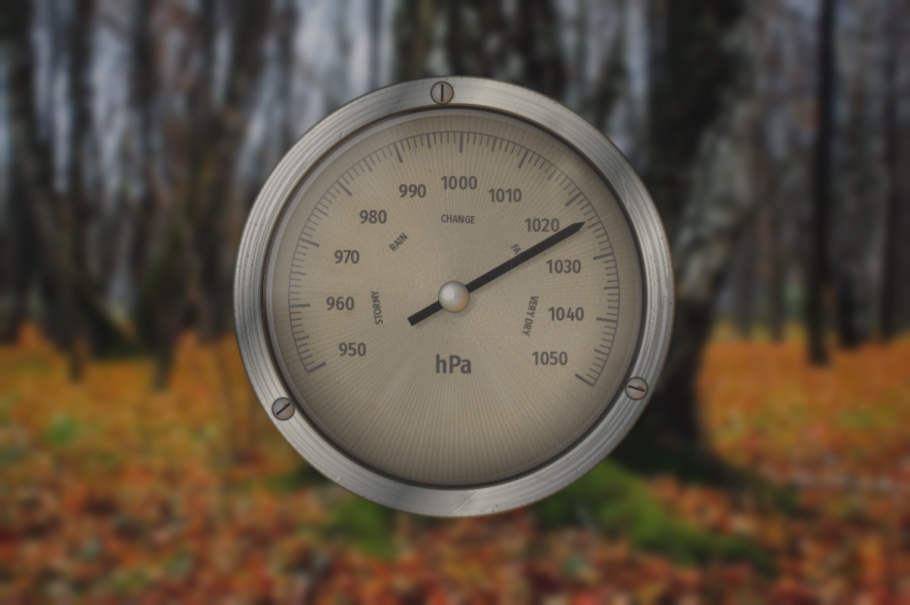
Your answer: 1024 hPa
